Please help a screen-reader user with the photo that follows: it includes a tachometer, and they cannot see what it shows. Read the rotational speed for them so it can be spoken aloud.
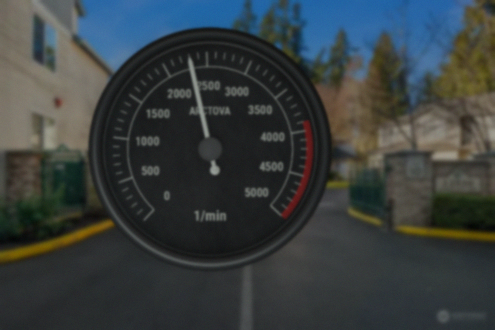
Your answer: 2300 rpm
